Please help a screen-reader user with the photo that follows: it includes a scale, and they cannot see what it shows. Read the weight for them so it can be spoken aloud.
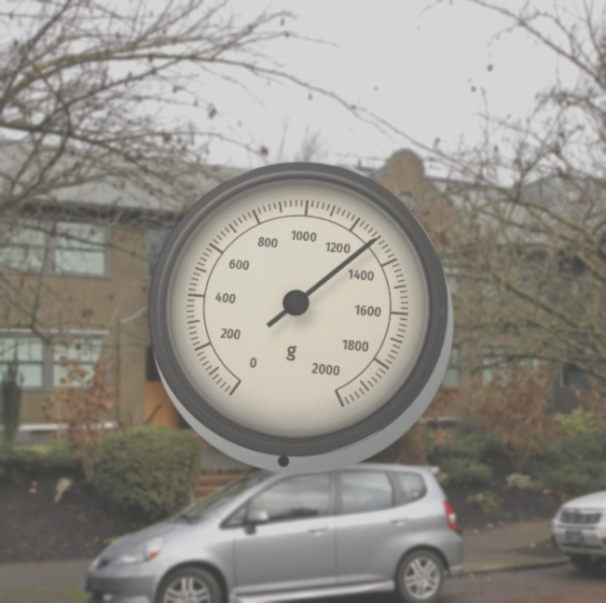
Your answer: 1300 g
